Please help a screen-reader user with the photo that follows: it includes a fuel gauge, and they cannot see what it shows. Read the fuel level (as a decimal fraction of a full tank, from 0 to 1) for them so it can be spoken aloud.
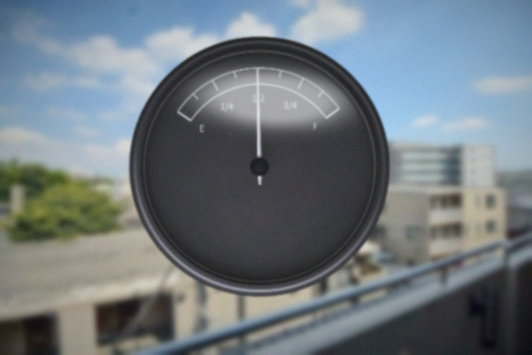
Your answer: 0.5
